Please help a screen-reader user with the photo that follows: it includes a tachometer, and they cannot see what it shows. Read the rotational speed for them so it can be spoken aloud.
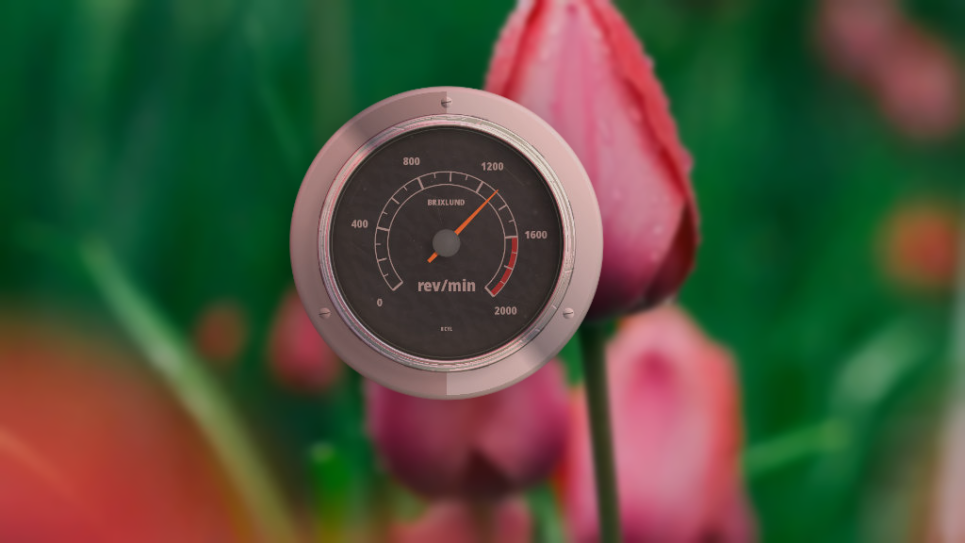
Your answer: 1300 rpm
